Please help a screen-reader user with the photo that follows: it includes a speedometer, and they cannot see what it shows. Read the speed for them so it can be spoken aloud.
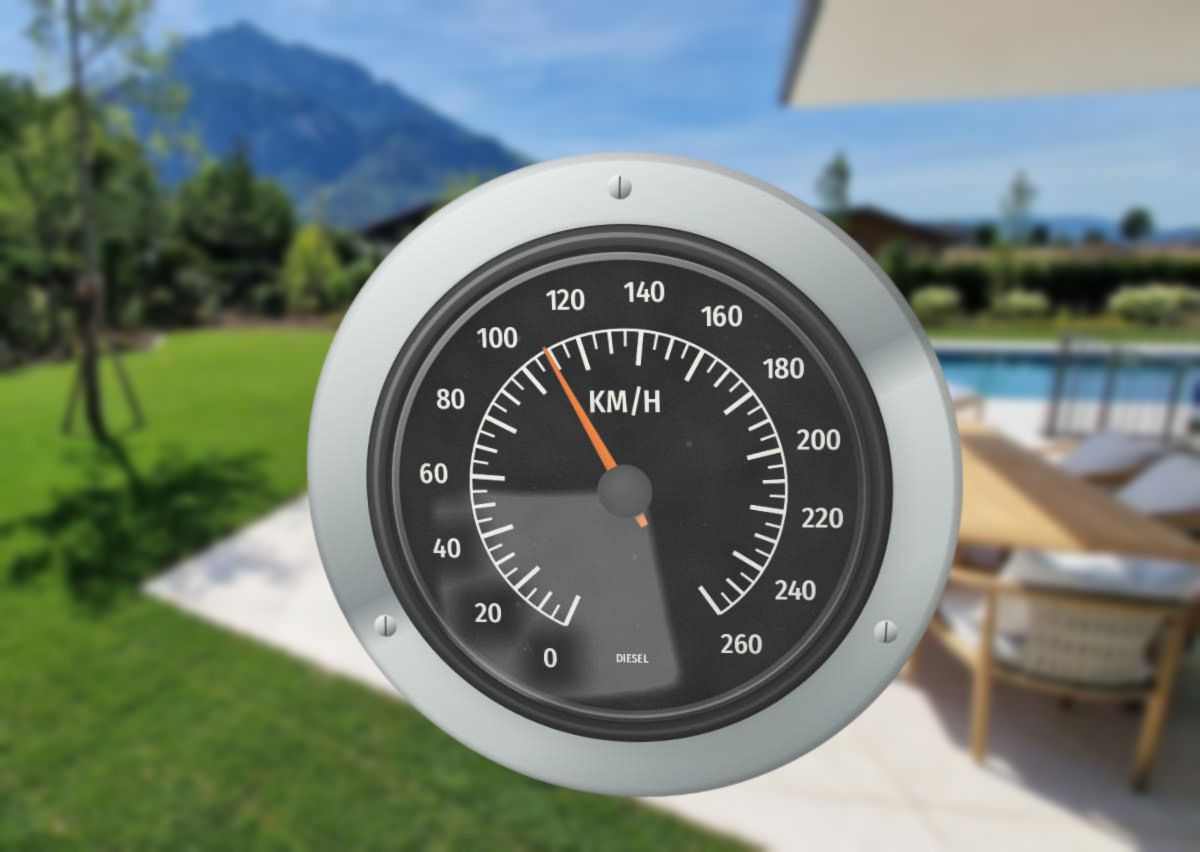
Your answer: 110 km/h
